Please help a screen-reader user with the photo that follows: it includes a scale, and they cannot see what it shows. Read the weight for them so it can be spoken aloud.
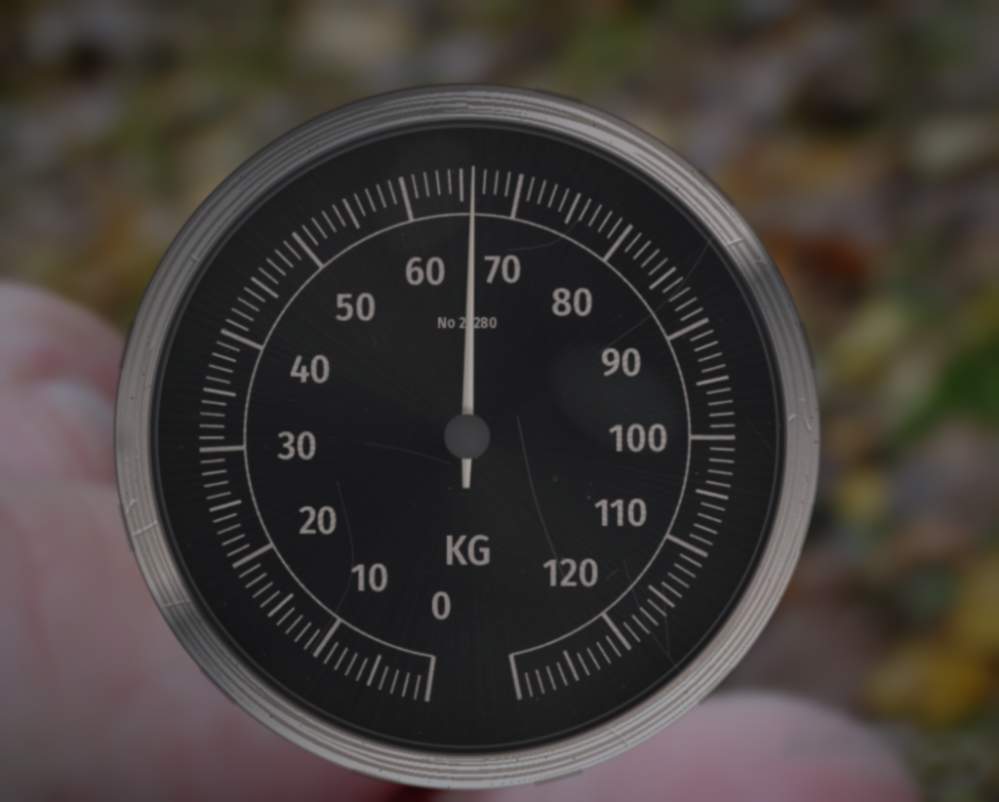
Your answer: 66 kg
